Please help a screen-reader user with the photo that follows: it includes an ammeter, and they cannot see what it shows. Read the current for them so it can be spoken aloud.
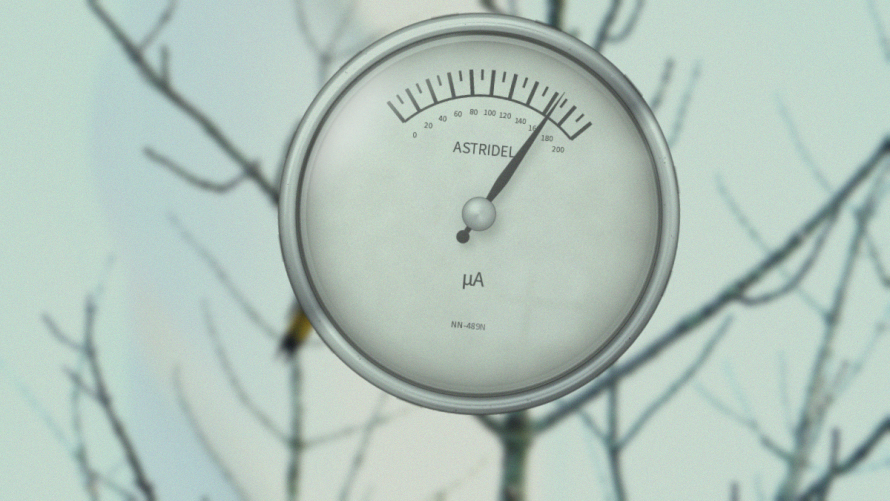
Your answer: 165 µA
